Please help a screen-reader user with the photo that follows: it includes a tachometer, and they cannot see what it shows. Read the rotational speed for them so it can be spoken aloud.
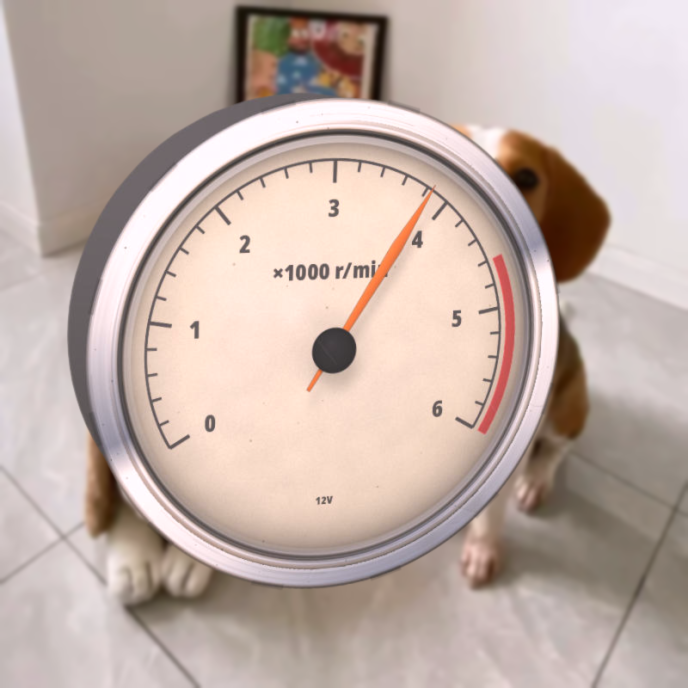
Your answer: 3800 rpm
